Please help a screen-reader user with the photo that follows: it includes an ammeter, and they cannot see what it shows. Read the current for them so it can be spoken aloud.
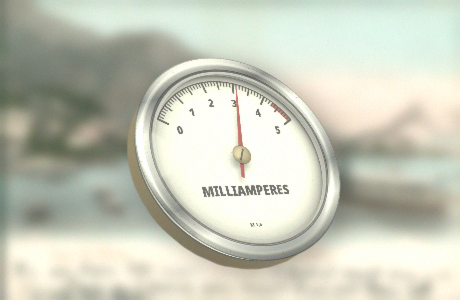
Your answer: 3 mA
